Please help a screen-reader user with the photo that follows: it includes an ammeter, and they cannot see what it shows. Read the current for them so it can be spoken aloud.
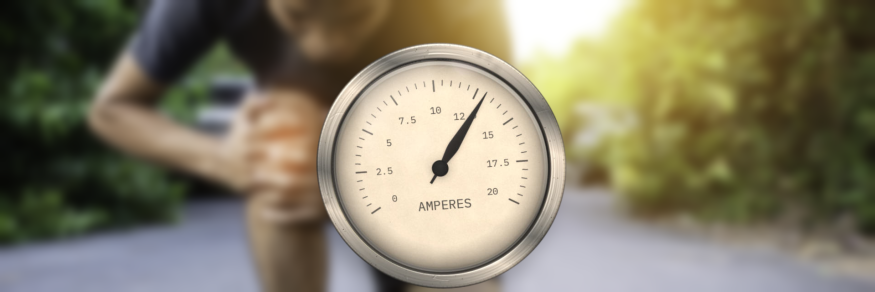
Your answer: 13 A
